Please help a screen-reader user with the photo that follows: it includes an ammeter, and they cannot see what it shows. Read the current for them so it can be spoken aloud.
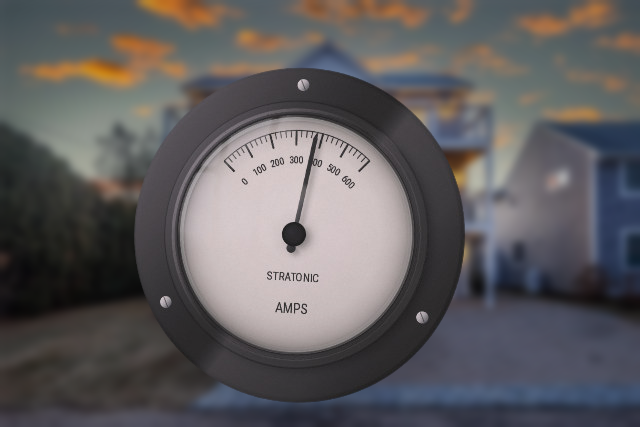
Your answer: 380 A
